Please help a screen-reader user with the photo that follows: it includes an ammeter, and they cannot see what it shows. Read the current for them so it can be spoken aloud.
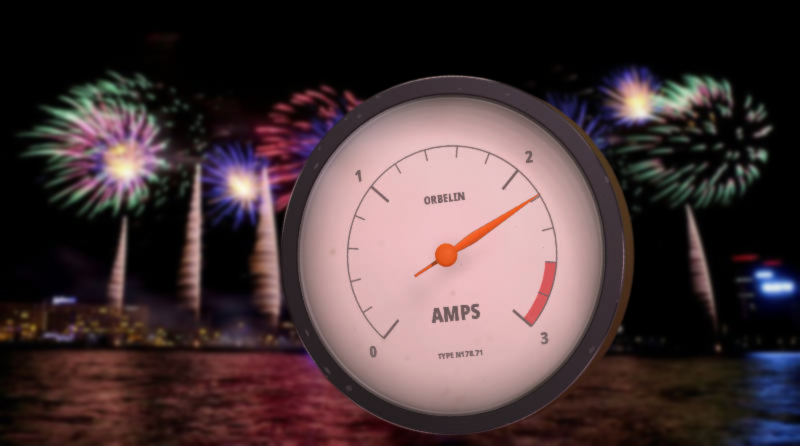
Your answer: 2.2 A
